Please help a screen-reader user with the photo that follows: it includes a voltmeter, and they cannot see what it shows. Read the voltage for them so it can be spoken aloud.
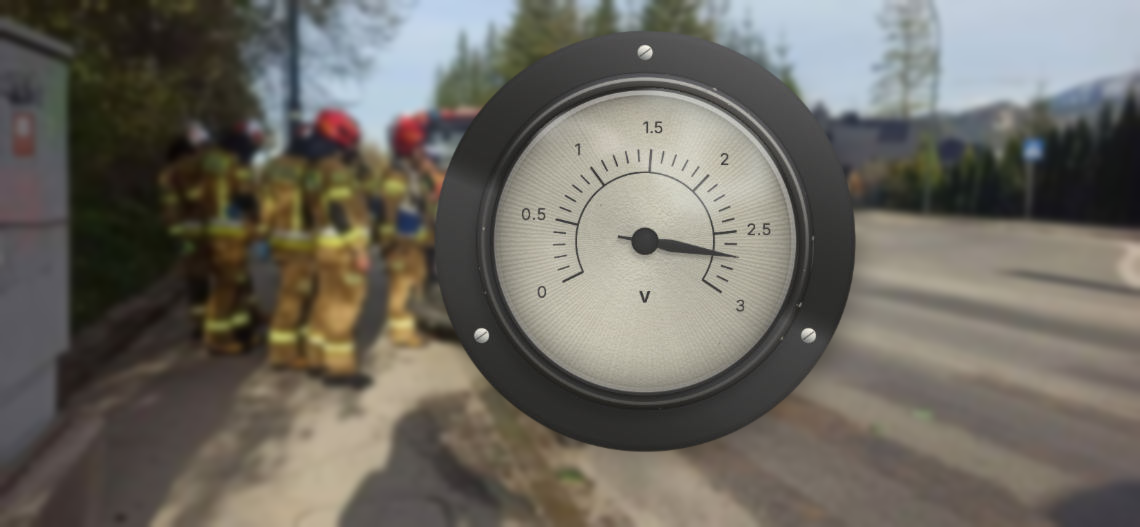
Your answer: 2.7 V
